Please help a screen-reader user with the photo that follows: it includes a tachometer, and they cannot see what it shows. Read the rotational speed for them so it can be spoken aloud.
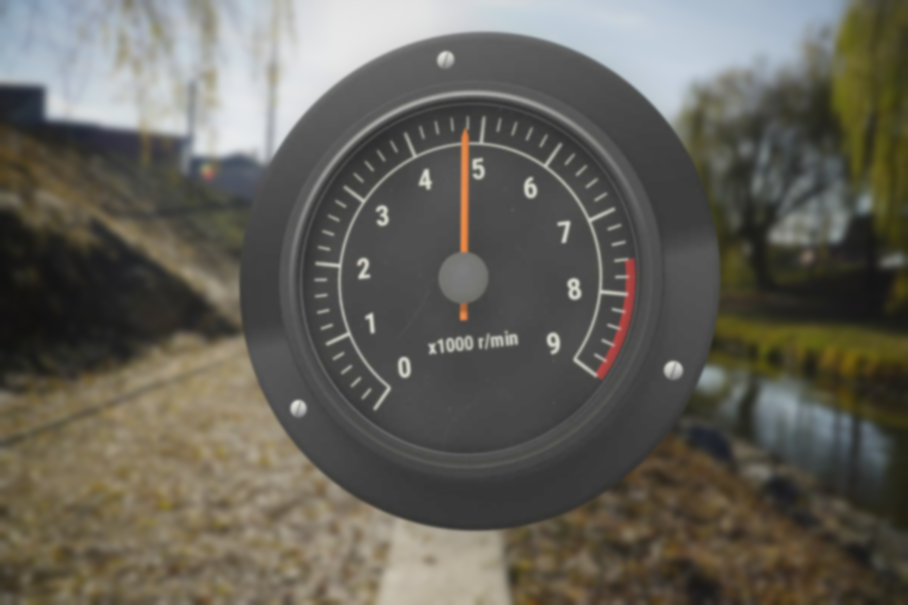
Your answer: 4800 rpm
